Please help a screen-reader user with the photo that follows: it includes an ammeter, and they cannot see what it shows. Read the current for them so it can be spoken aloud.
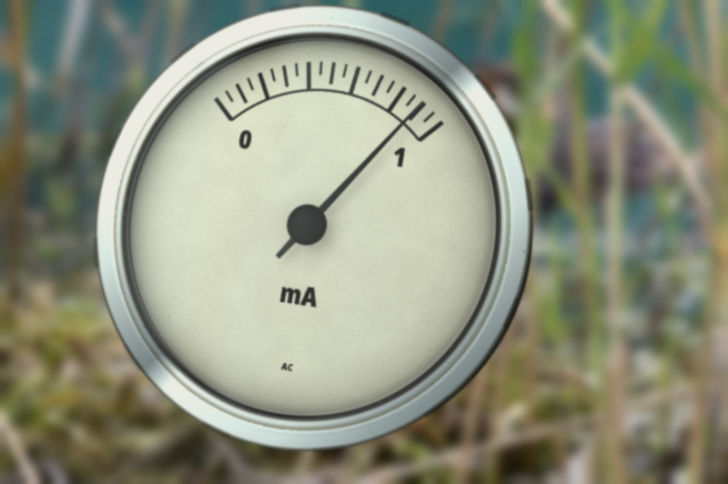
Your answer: 0.9 mA
